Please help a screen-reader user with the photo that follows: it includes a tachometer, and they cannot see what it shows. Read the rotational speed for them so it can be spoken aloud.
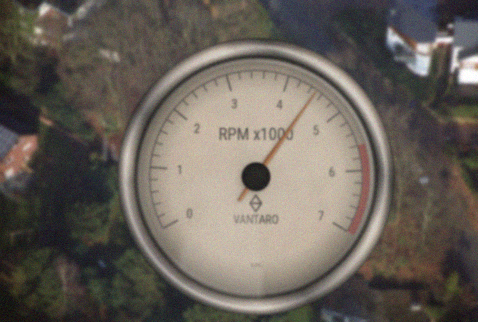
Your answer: 4500 rpm
